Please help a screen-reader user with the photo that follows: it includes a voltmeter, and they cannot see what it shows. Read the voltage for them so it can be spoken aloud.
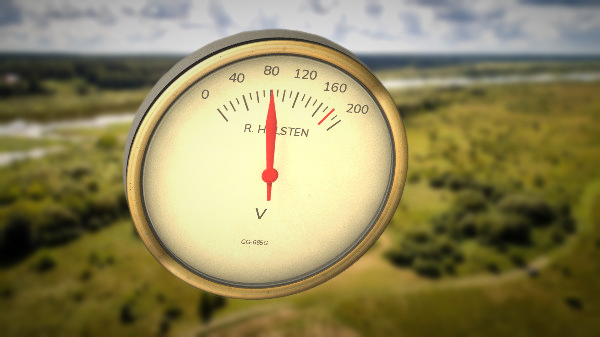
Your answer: 80 V
